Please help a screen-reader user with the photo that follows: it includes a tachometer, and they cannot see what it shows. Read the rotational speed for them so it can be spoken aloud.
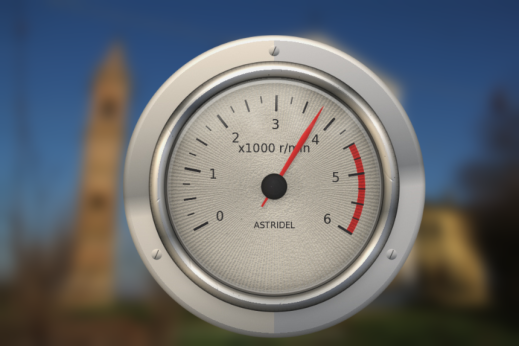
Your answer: 3750 rpm
